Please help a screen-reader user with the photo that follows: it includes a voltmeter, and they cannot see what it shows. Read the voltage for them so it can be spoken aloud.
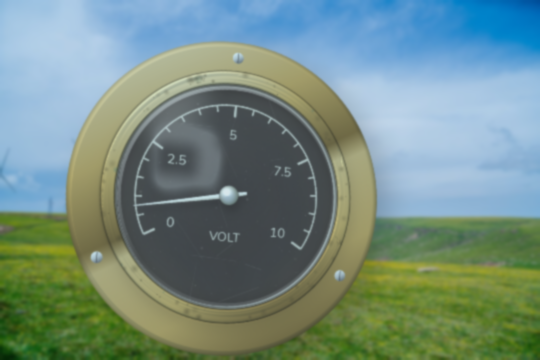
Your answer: 0.75 V
